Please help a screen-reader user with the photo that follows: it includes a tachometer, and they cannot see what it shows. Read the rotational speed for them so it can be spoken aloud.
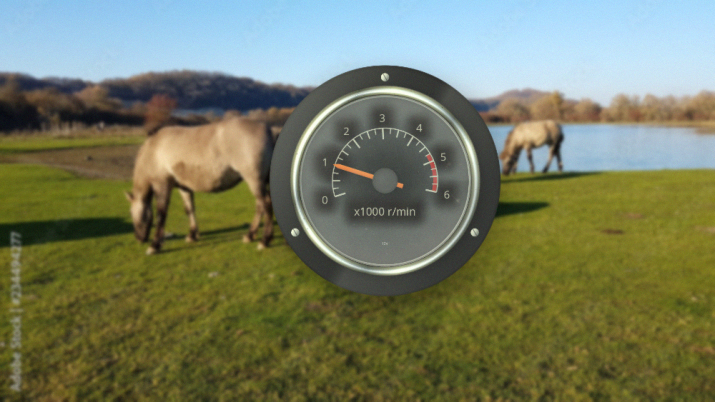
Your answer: 1000 rpm
